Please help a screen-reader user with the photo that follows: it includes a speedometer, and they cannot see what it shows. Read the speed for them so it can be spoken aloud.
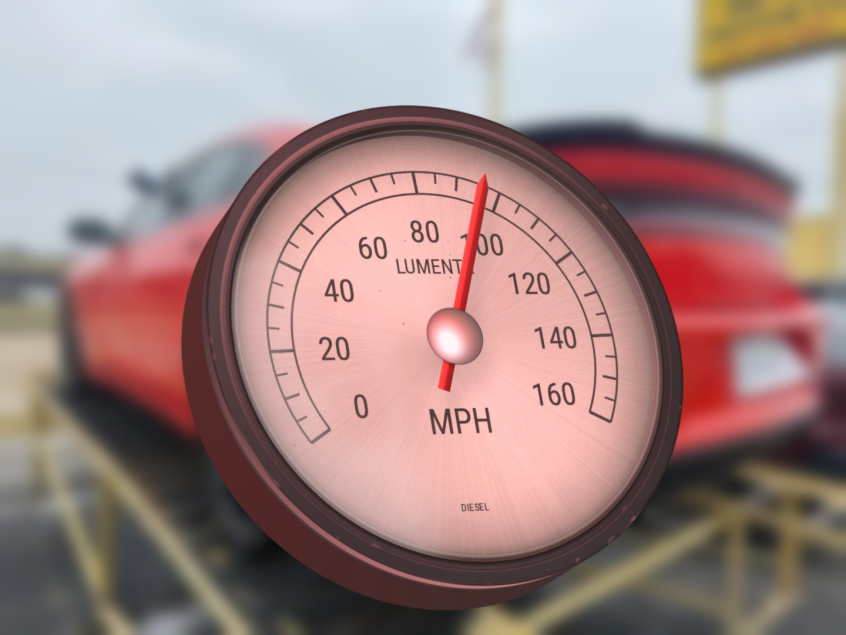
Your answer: 95 mph
